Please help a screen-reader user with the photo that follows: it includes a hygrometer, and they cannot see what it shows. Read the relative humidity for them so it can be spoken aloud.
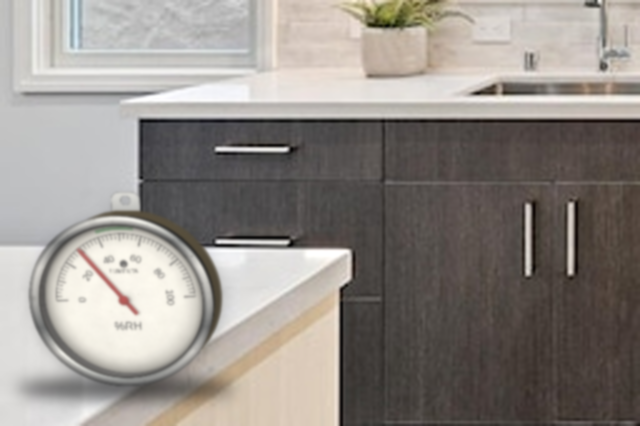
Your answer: 30 %
